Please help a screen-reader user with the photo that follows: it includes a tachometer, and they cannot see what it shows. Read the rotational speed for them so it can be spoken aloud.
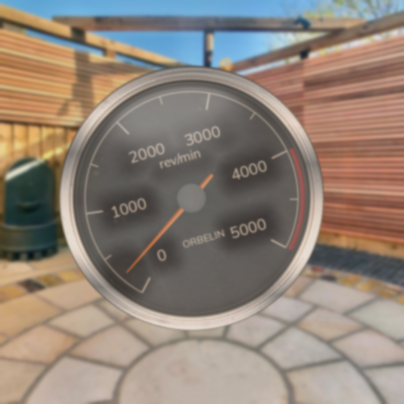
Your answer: 250 rpm
